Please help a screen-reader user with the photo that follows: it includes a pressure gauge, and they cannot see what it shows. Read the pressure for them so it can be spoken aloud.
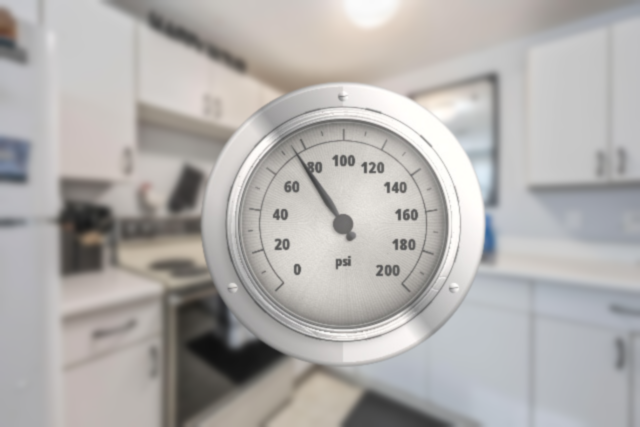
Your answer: 75 psi
